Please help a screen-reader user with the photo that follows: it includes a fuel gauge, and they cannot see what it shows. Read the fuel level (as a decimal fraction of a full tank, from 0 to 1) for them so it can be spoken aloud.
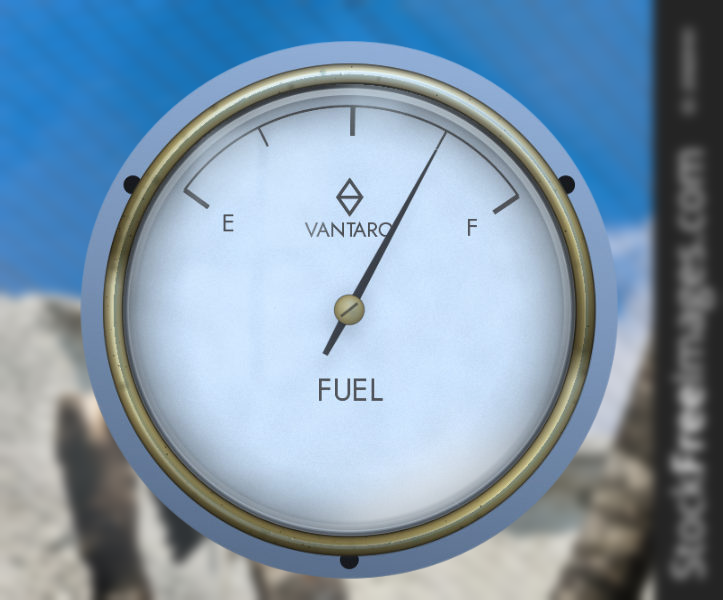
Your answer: 0.75
